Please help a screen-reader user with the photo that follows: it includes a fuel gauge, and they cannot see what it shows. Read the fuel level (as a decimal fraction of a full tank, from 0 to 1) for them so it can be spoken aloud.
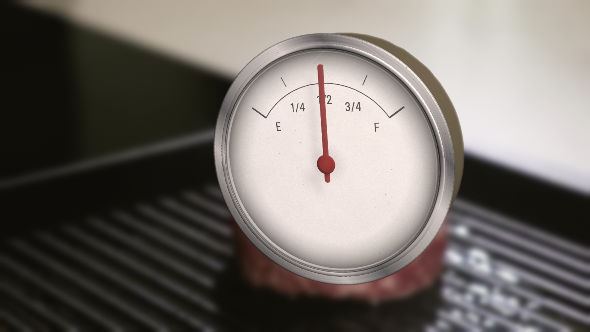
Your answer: 0.5
